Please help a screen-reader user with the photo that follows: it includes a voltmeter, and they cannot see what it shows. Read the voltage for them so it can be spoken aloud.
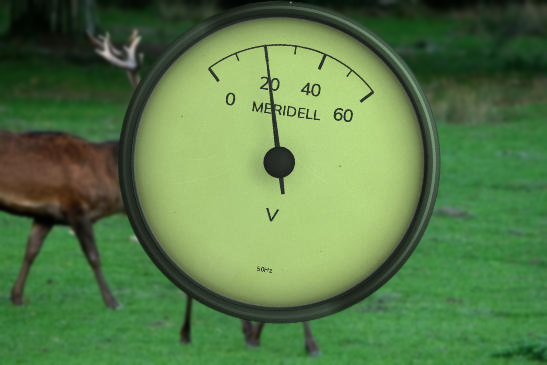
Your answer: 20 V
